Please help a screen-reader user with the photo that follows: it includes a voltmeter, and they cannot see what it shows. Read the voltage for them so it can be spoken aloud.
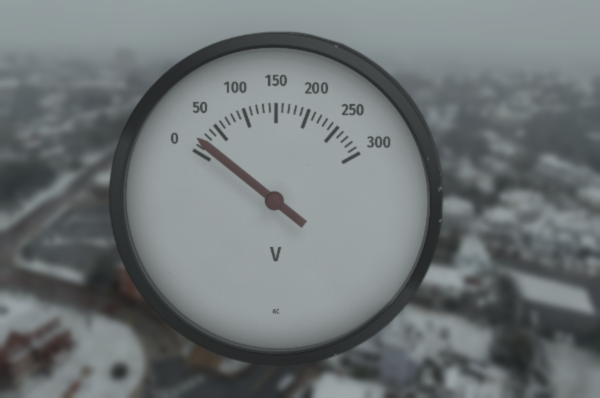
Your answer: 20 V
